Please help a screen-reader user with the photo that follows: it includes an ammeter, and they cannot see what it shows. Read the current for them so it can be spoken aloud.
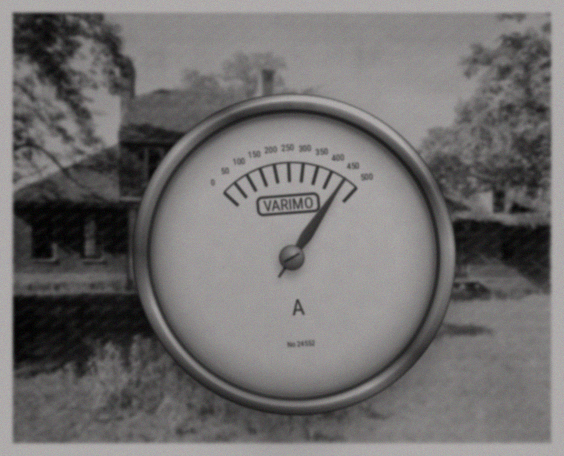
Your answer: 450 A
